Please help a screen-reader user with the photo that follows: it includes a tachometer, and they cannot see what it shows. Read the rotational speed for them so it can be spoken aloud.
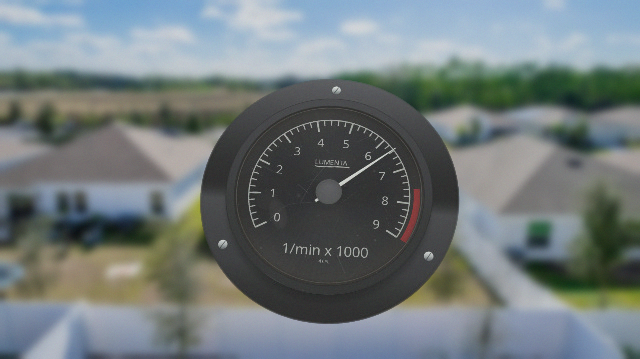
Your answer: 6400 rpm
